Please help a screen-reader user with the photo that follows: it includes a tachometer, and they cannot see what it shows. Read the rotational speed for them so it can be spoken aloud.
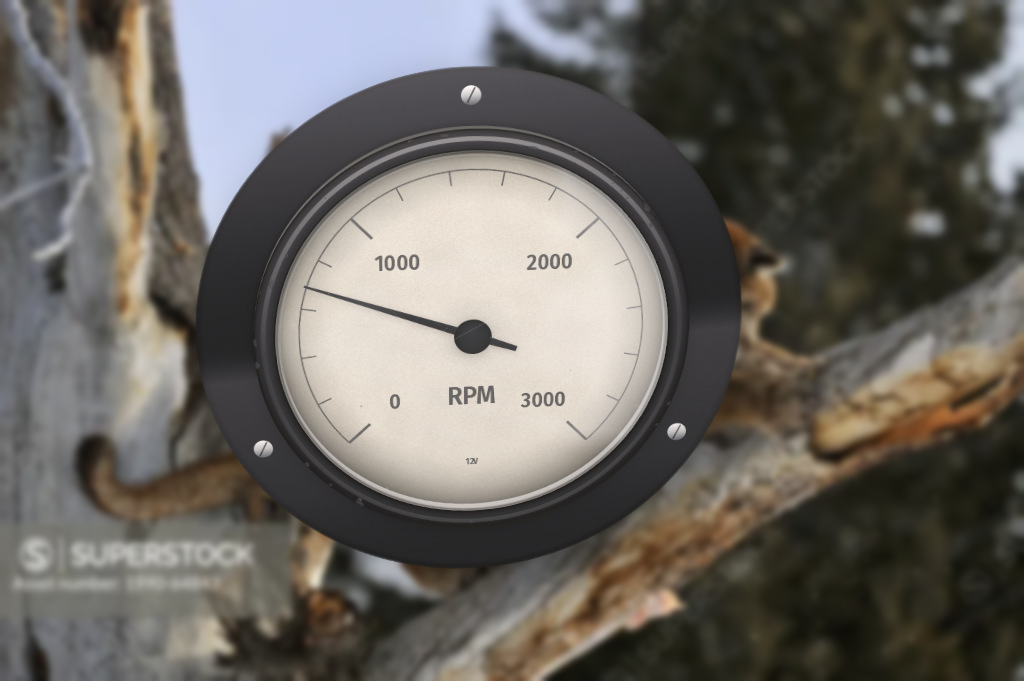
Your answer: 700 rpm
